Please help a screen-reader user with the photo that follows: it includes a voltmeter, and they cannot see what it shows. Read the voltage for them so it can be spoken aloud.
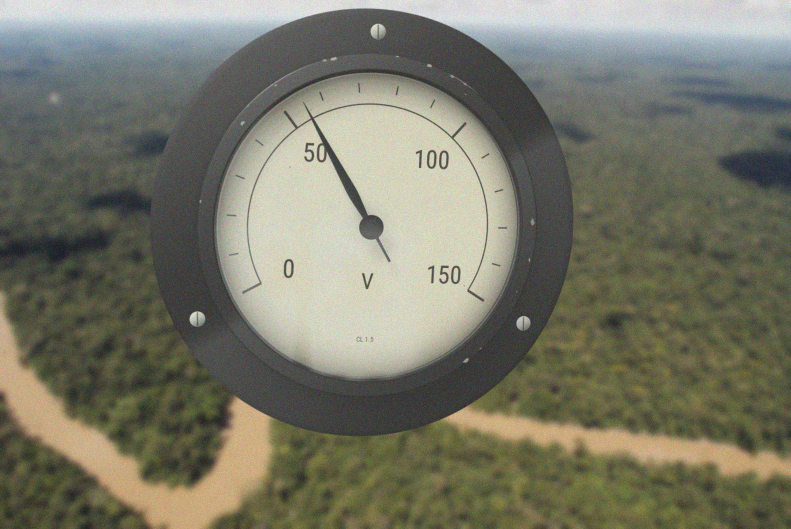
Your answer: 55 V
